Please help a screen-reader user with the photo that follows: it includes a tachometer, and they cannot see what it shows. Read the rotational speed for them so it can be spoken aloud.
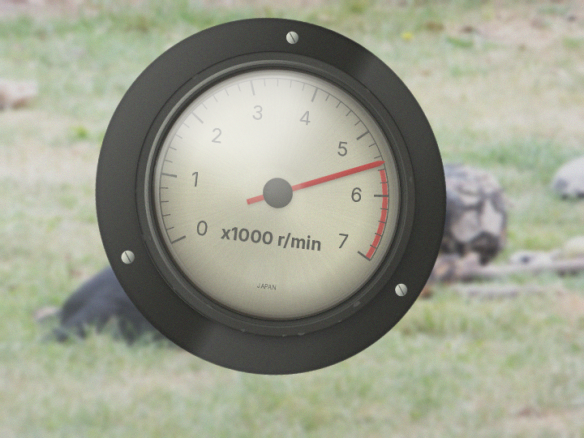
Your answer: 5500 rpm
